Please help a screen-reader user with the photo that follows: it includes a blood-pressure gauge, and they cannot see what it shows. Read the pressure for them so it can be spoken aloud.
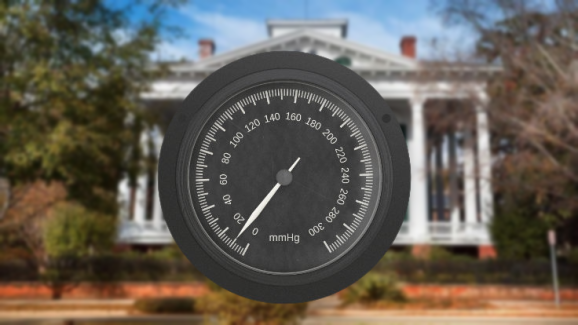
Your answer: 10 mmHg
